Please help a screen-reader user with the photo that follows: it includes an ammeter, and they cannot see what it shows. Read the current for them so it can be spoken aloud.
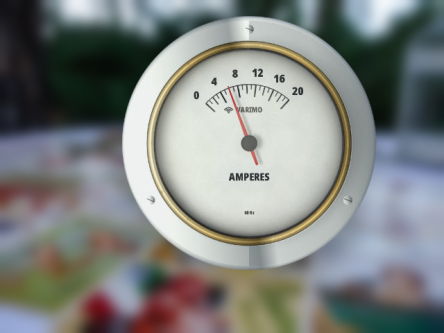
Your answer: 6 A
